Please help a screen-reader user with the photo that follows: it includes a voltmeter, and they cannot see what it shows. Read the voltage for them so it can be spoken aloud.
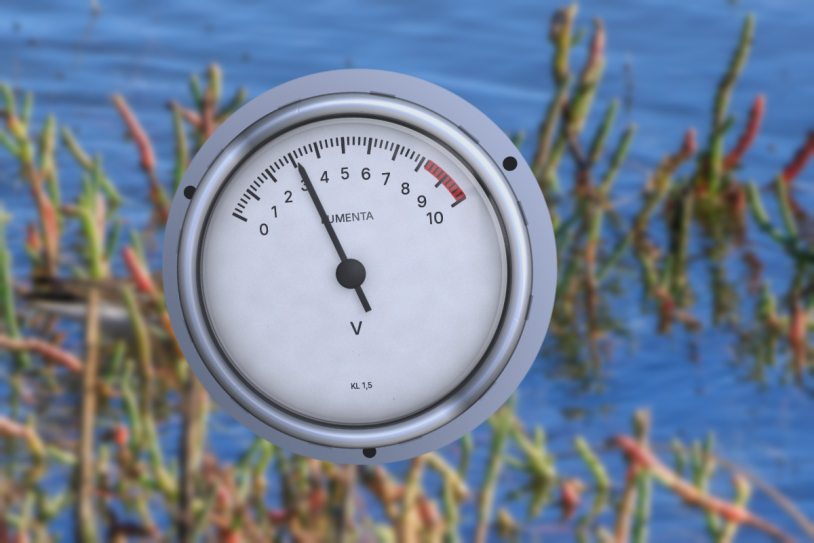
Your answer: 3.2 V
